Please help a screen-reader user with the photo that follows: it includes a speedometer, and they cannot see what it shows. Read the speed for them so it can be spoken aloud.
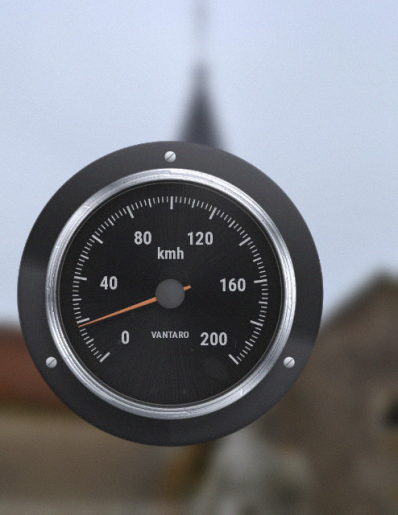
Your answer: 18 km/h
